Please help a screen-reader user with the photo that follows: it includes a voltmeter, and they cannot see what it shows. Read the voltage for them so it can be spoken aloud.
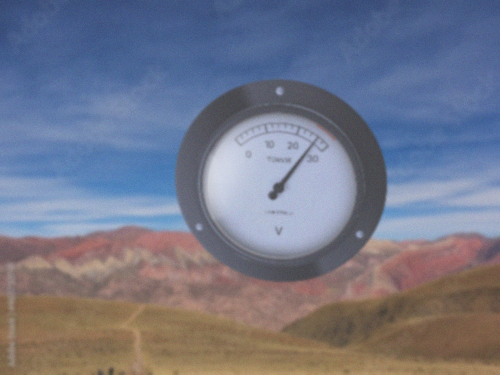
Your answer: 26 V
